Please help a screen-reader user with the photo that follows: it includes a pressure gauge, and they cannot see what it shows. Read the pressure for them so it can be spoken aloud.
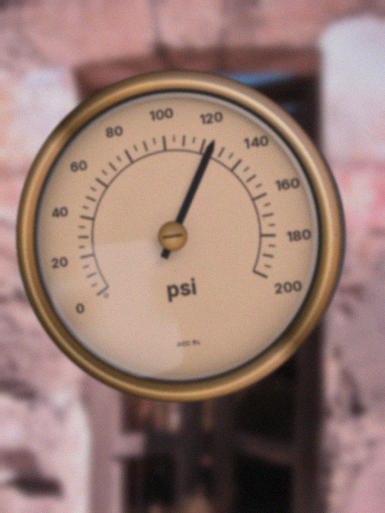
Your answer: 125 psi
